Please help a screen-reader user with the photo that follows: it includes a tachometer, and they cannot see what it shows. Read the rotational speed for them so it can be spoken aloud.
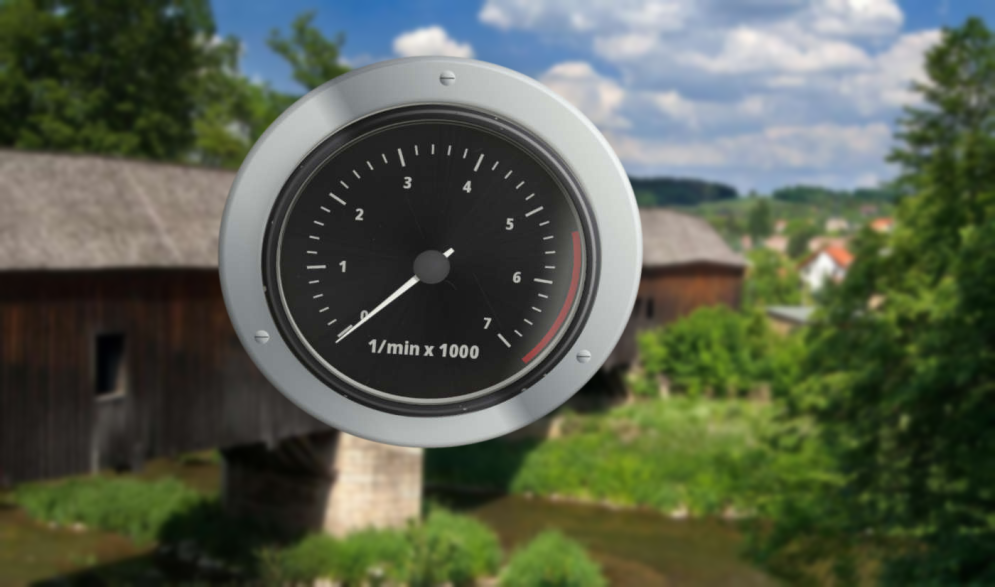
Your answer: 0 rpm
